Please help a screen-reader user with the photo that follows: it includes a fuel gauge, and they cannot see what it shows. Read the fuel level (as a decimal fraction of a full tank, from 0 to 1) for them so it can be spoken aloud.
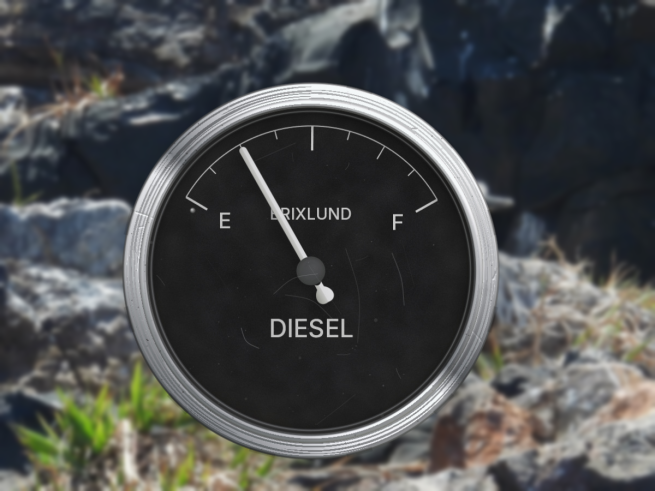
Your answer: 0.25
